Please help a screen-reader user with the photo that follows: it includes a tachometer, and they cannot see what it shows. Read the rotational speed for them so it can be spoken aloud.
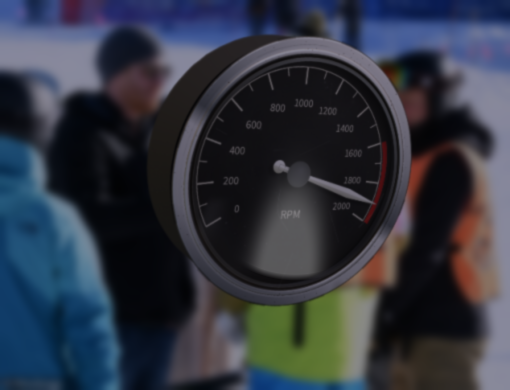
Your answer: 1900 rpm
